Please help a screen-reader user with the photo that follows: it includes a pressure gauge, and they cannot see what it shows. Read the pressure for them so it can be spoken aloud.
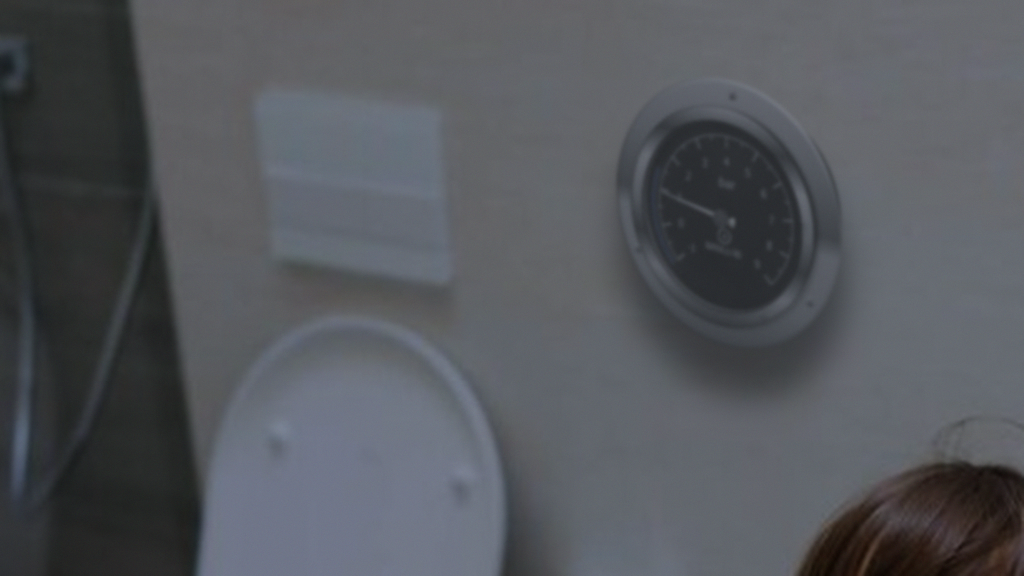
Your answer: 1 bar
